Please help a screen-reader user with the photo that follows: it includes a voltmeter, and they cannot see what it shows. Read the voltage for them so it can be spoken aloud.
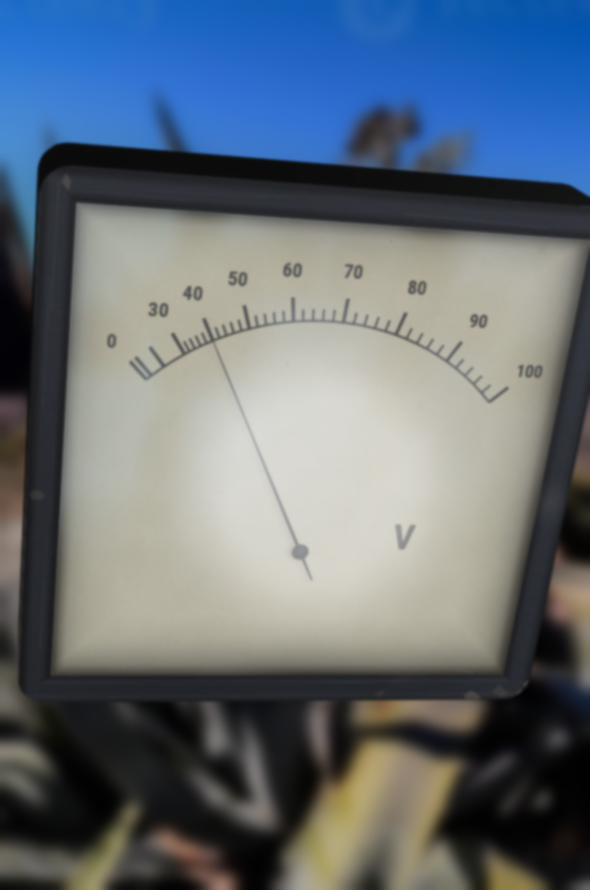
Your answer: 40 V
